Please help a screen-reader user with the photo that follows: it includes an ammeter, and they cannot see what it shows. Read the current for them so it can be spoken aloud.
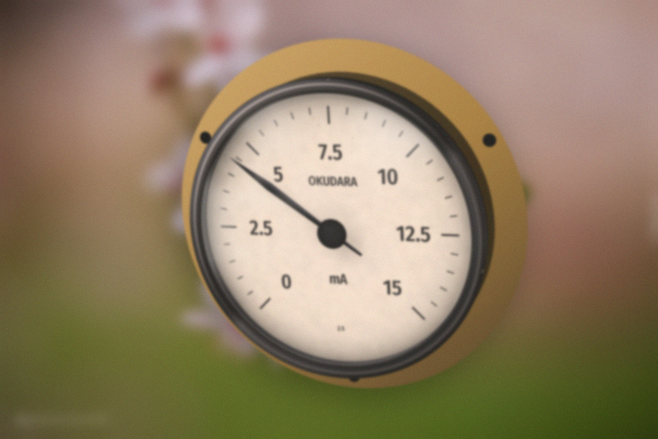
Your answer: 4.5 mA
